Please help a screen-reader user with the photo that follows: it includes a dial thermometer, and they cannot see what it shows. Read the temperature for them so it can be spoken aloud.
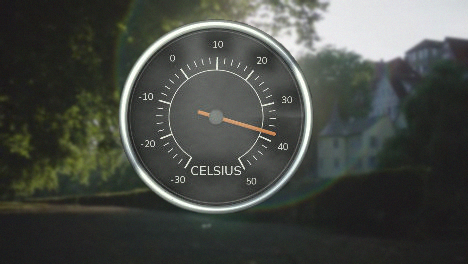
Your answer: 38 °C
